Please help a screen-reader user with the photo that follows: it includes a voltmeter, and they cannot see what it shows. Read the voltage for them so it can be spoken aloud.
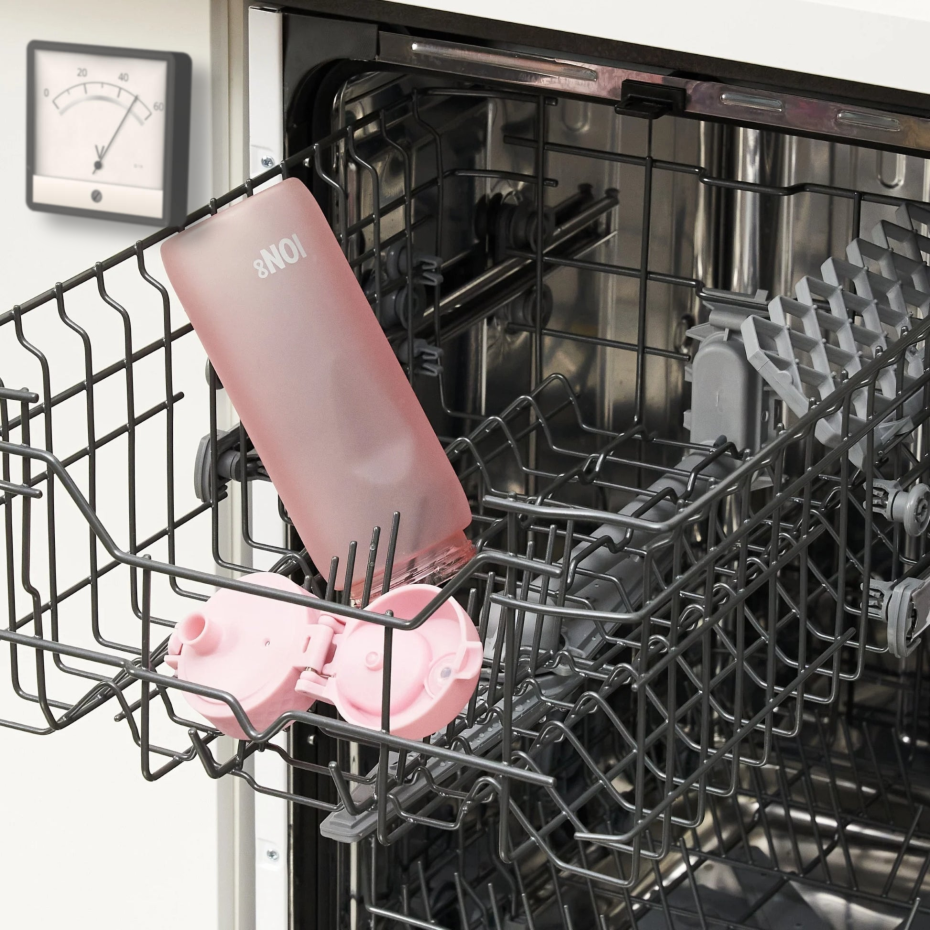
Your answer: 50 V
